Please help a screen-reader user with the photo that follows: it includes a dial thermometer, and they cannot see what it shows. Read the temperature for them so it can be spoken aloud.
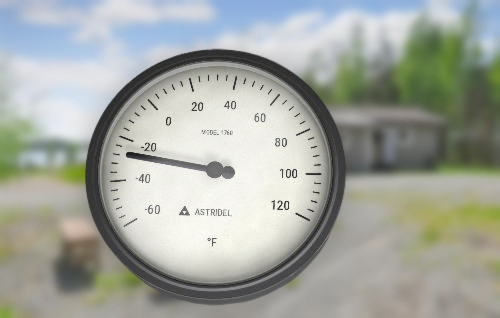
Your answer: -28 °F
